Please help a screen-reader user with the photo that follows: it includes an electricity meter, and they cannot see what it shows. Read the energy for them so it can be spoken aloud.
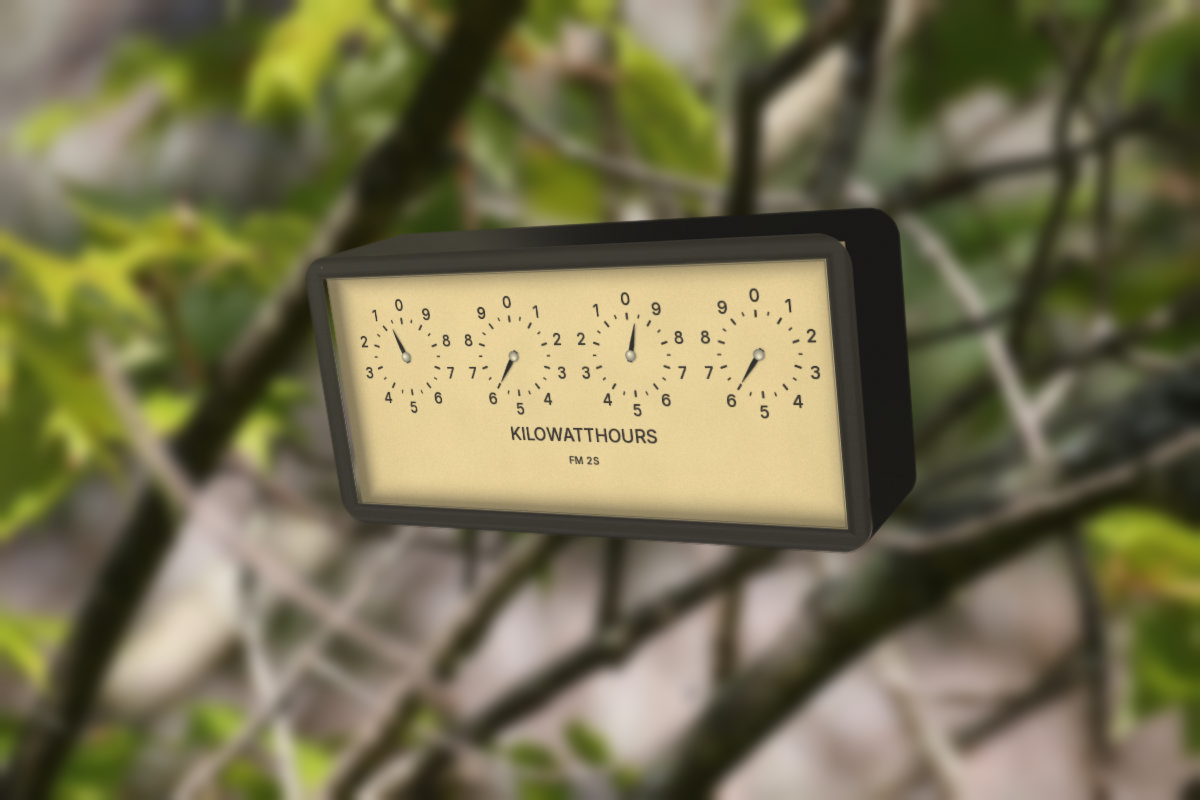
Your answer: 596 kWh
